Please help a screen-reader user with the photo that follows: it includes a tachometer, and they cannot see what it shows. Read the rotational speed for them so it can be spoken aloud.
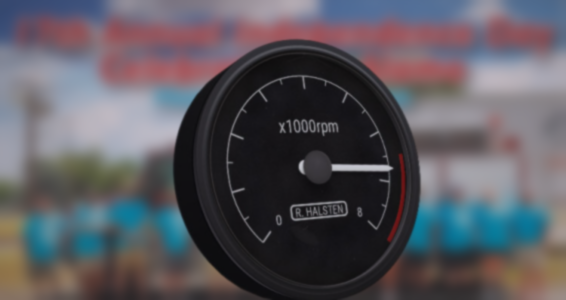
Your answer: 6750 rpm
